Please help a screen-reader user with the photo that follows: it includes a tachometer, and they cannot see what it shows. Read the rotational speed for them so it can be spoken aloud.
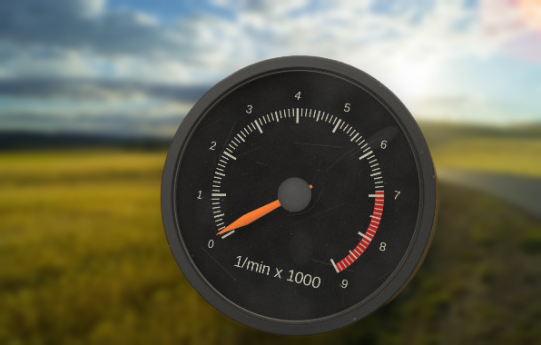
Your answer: 100 rpm
